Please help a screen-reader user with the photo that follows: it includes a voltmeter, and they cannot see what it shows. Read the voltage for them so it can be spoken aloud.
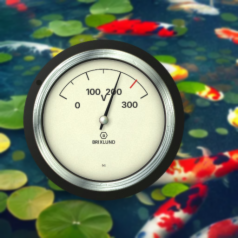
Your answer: 200 V
